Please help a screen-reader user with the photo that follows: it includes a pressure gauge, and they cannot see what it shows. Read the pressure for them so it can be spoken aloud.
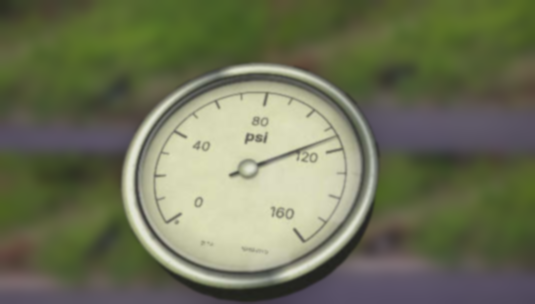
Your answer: 115 psi
